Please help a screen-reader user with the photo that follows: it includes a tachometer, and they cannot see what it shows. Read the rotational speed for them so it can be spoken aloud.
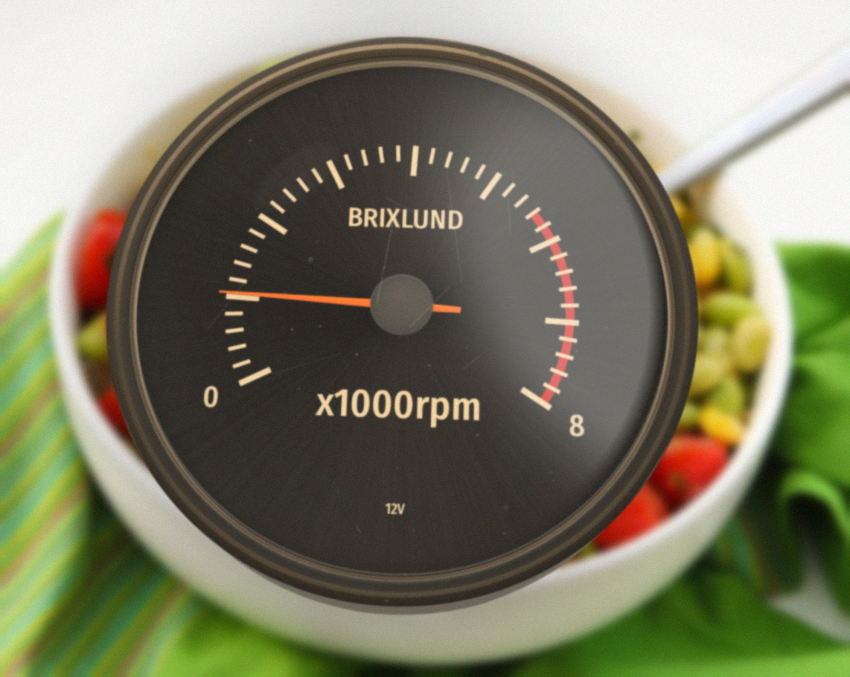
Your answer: 1000 rpm
